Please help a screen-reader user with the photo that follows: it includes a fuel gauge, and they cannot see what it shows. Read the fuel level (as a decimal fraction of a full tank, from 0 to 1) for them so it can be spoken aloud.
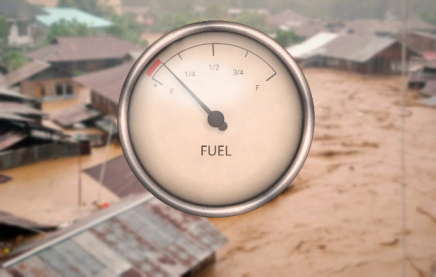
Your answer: 0.125
